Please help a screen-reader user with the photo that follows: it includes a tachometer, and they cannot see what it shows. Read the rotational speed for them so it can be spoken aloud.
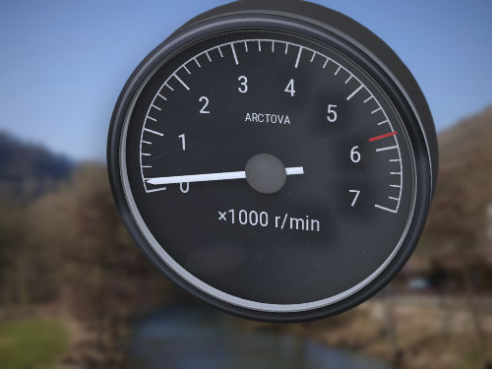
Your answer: 200 rpm
